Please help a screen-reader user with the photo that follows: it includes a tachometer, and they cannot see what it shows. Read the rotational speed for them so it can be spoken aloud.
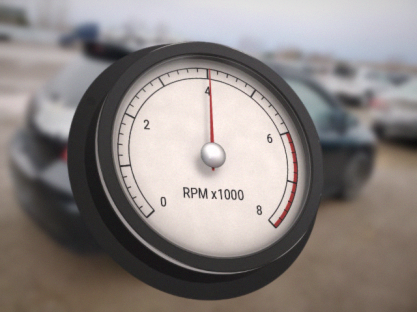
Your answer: 4000 rpm
